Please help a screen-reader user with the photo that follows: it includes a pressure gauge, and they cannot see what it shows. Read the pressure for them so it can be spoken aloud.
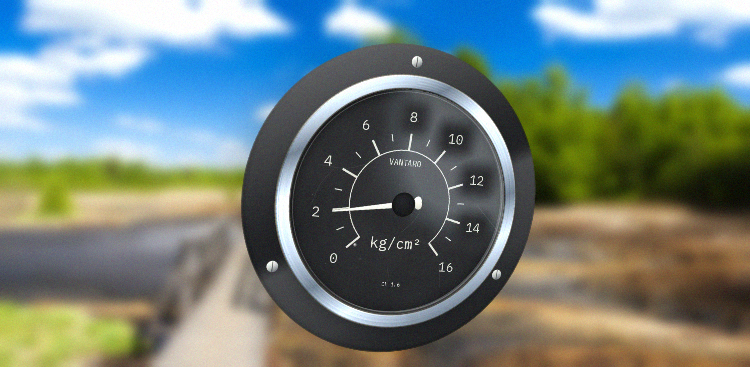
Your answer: 2 kg/cm²
